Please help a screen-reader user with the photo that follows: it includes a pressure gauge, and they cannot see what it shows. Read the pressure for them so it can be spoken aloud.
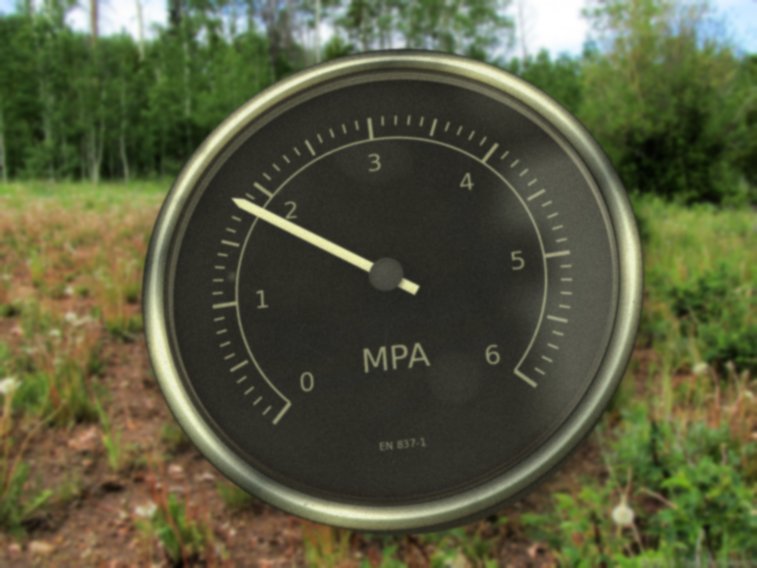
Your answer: 1.8 MPa
